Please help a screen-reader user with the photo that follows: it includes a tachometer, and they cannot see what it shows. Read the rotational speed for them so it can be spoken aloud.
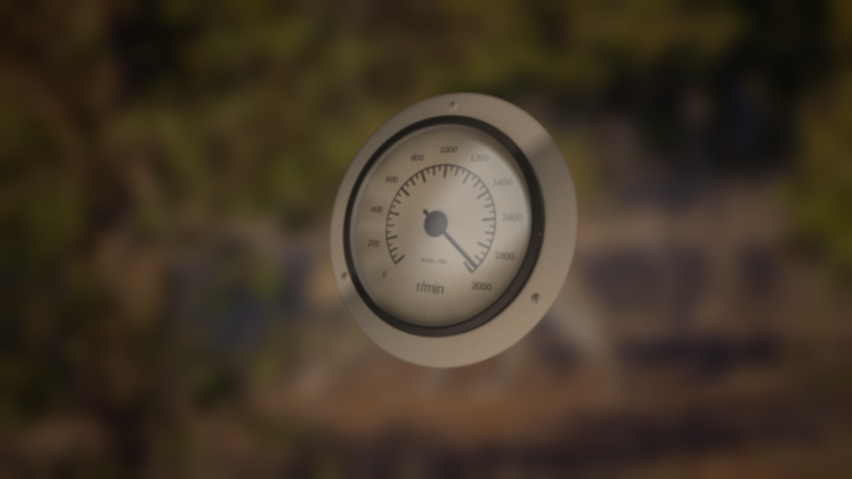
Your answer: 1950 rpm
